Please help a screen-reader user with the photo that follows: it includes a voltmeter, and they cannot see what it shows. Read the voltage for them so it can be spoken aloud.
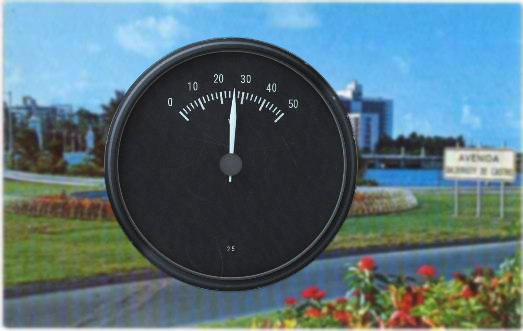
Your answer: 26 V
